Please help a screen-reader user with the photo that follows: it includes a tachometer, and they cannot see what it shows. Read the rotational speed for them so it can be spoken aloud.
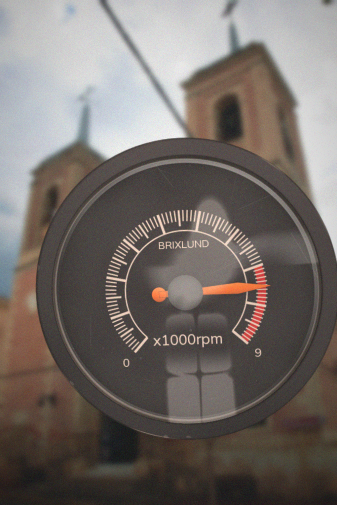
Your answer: 7500 rpm
